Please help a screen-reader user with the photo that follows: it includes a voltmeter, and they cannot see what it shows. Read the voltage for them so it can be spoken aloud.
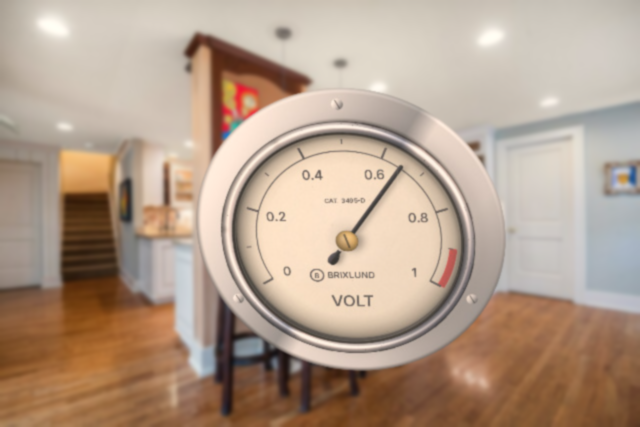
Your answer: 0.65 V
